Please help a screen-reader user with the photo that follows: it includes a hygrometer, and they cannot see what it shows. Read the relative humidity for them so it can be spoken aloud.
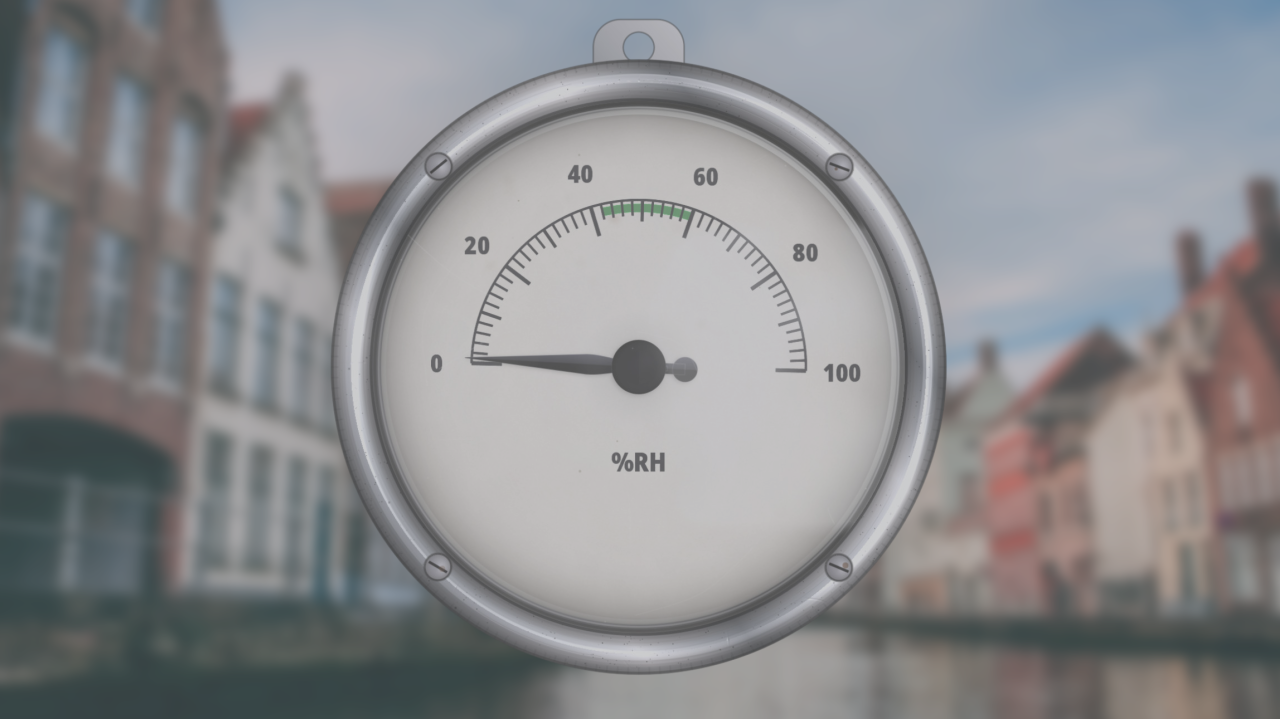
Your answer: 1 %
